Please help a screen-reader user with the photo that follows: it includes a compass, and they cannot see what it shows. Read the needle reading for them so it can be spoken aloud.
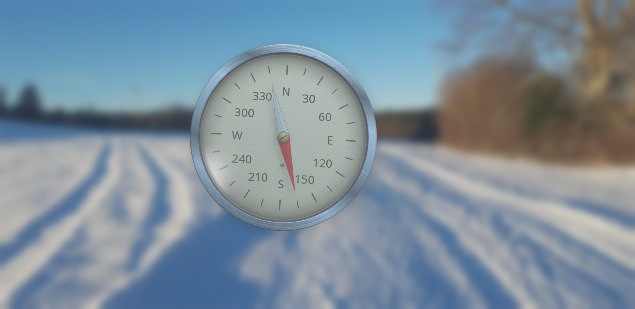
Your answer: 165 °
